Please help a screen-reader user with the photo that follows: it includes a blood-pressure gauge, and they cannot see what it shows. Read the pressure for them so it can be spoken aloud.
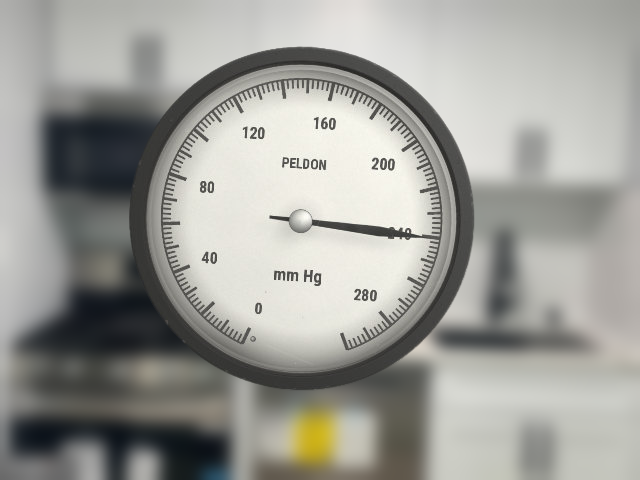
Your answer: 240 mmHg
